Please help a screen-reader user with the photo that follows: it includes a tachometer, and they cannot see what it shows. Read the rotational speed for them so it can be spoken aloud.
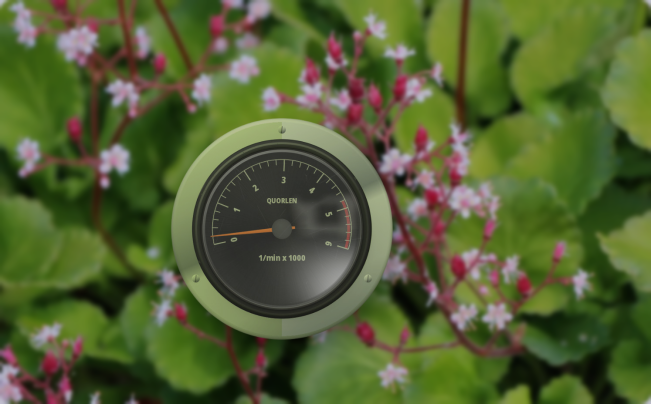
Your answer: 200 rpm
